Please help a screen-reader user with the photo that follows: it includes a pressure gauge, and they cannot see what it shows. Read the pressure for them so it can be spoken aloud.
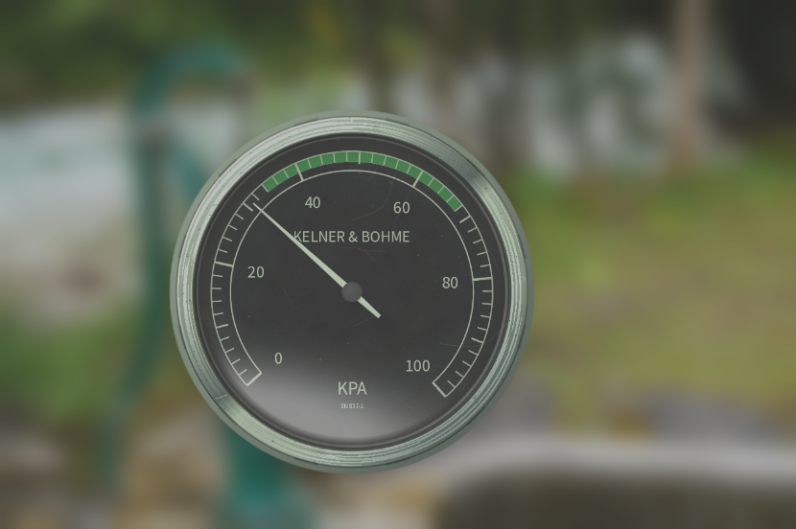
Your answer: 31 kPa
